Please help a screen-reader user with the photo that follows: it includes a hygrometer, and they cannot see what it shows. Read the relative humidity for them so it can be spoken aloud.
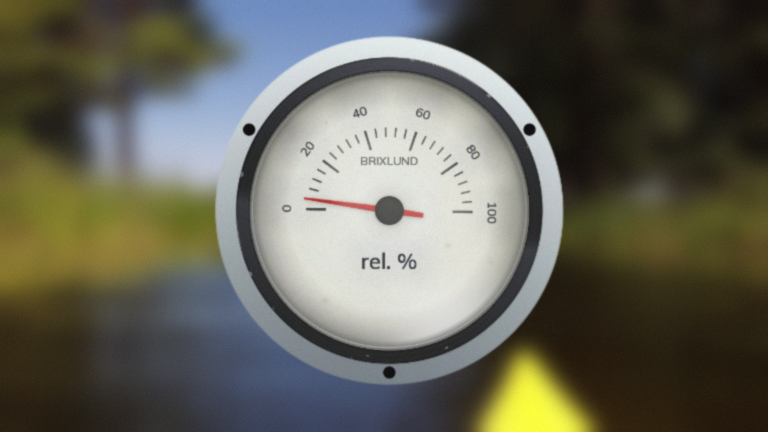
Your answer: 4 %
